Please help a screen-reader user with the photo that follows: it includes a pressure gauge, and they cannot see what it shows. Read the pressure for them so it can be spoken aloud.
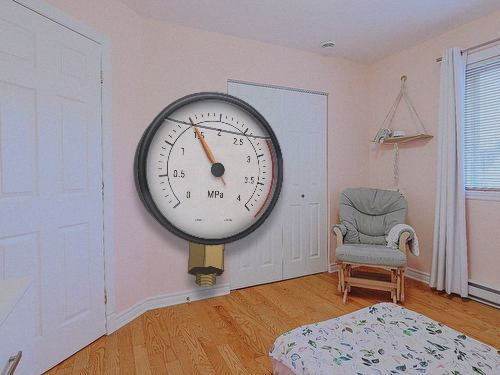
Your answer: 1.5 MPa
